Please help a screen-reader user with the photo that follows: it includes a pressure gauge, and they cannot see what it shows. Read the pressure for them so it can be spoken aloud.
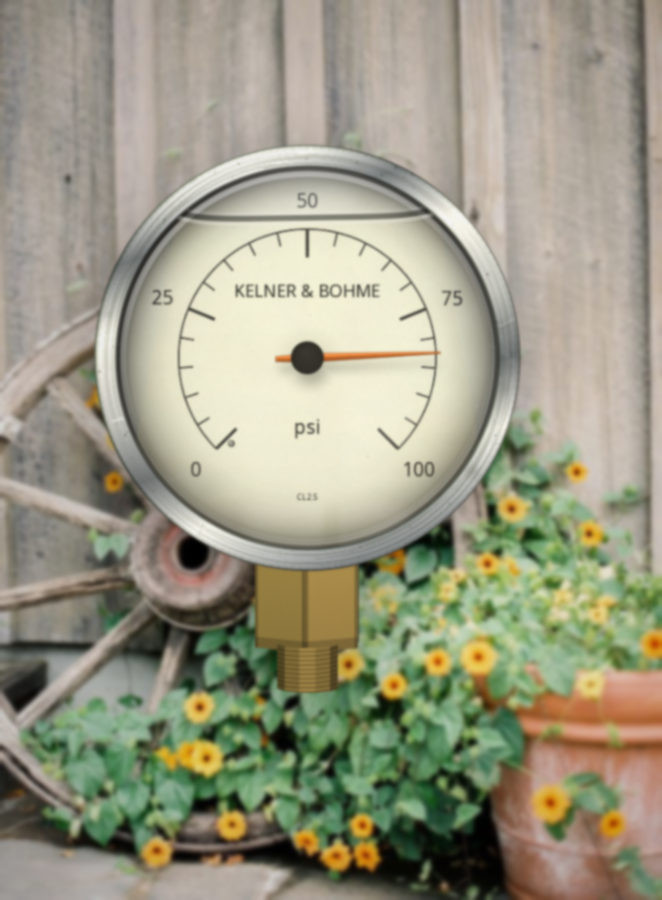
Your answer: 82.5 psi
